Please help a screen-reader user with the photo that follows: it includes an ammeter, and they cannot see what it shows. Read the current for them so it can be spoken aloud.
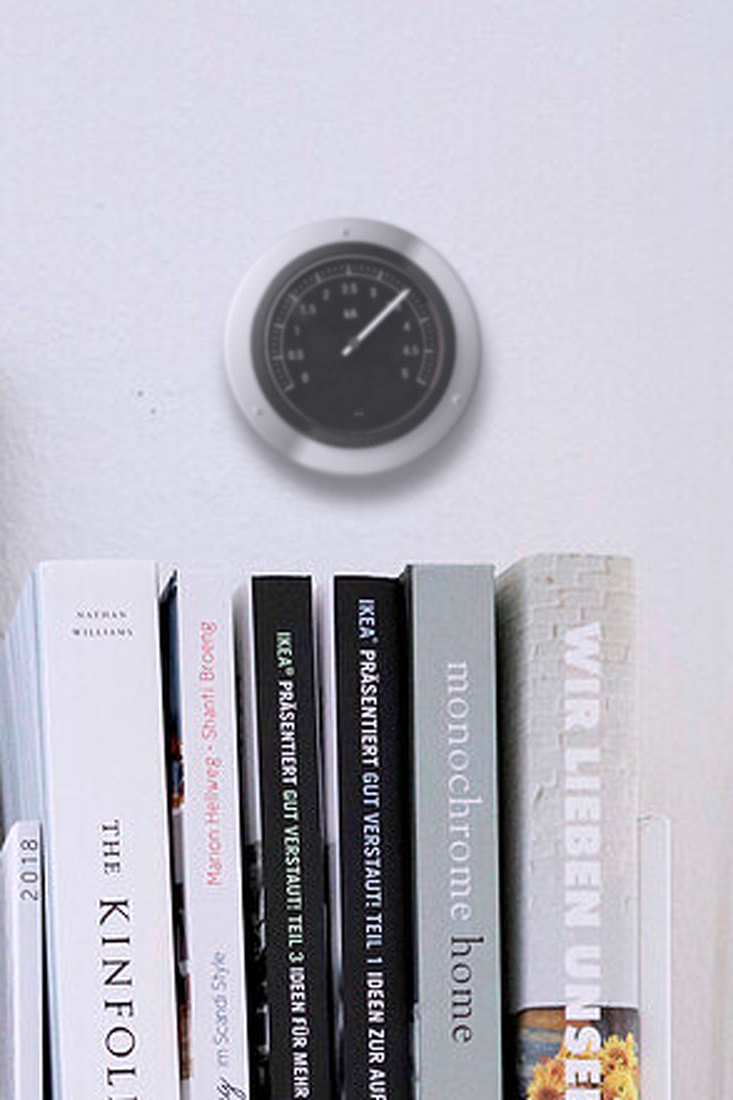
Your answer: 3.5 kA
